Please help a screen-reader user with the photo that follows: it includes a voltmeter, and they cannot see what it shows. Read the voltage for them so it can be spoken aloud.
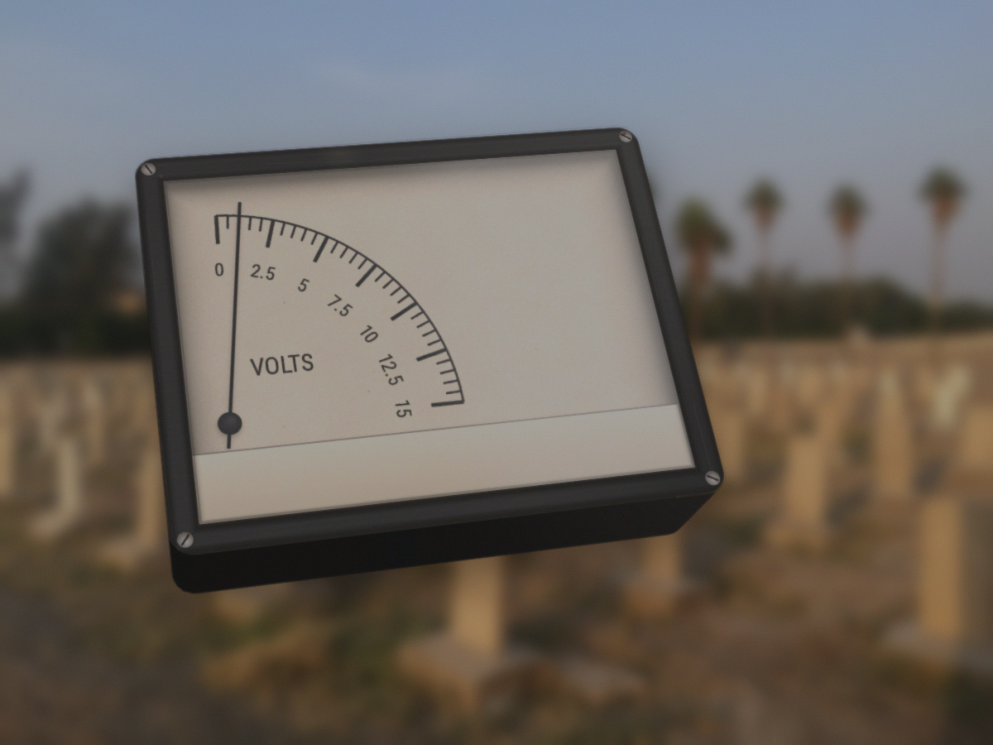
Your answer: 1 V
